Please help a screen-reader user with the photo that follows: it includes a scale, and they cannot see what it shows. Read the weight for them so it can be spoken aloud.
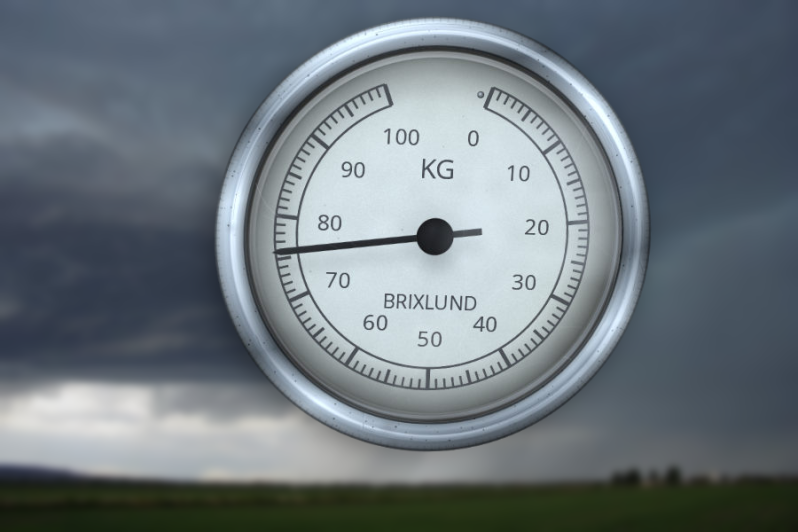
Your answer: 76 kg
